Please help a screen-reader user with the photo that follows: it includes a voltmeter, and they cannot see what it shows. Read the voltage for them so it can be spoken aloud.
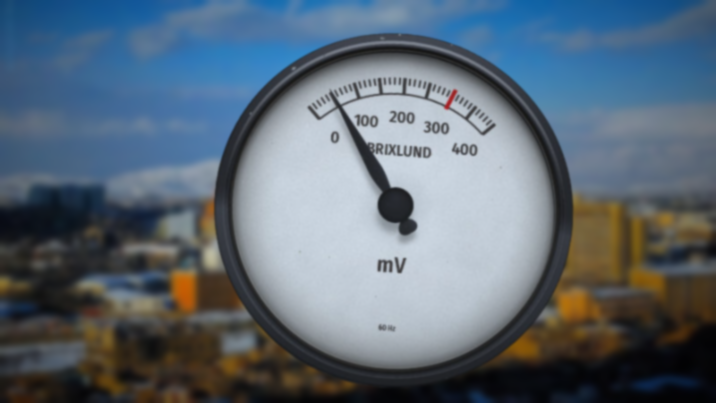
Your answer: 50 mV
